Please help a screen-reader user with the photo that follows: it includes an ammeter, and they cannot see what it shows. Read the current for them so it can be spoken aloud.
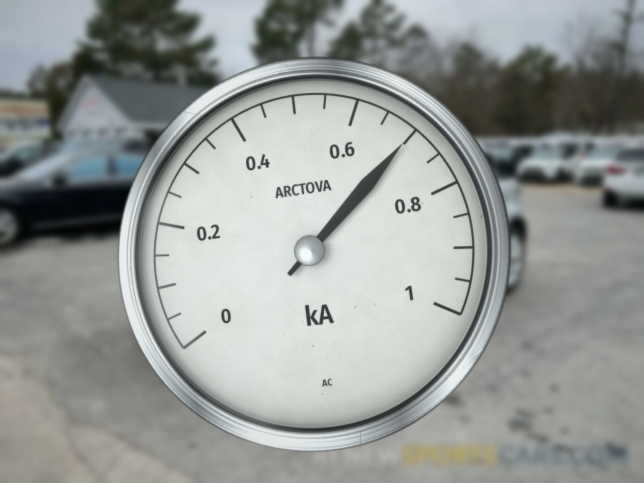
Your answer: 0.7 kA
